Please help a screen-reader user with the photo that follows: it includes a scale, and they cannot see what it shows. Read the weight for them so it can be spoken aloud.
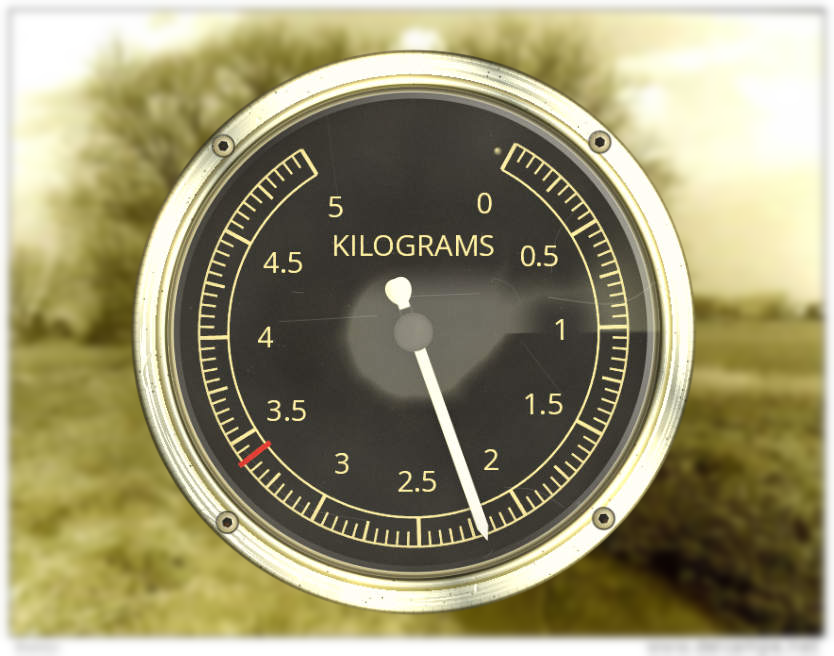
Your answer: 2.2 kg
